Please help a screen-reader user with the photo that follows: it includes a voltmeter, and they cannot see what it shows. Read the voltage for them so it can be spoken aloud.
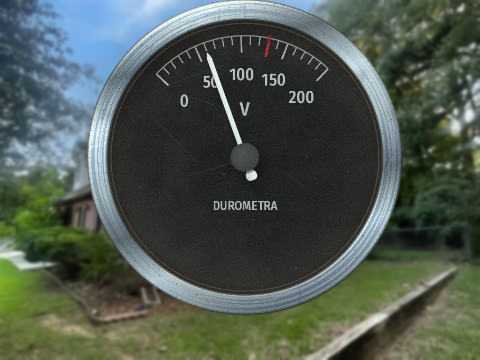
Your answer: 60 V
